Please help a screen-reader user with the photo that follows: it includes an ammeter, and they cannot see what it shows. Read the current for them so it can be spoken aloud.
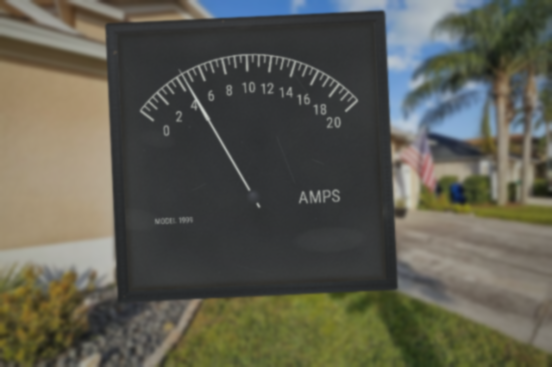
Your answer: 4.5 A
